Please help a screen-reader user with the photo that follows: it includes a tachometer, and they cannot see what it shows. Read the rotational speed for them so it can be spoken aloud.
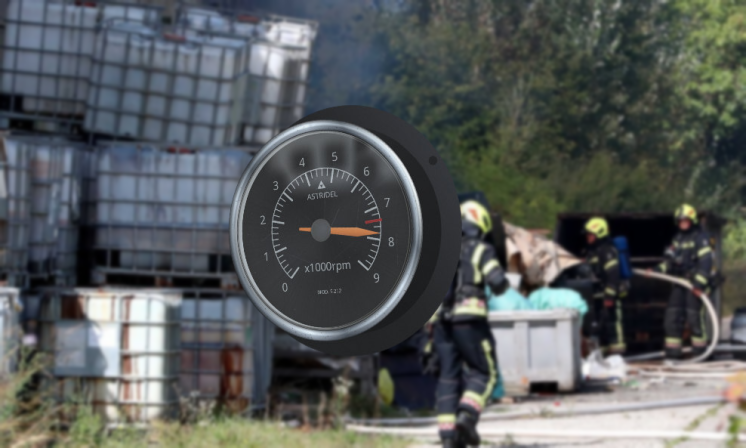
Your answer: 7800 rpm
